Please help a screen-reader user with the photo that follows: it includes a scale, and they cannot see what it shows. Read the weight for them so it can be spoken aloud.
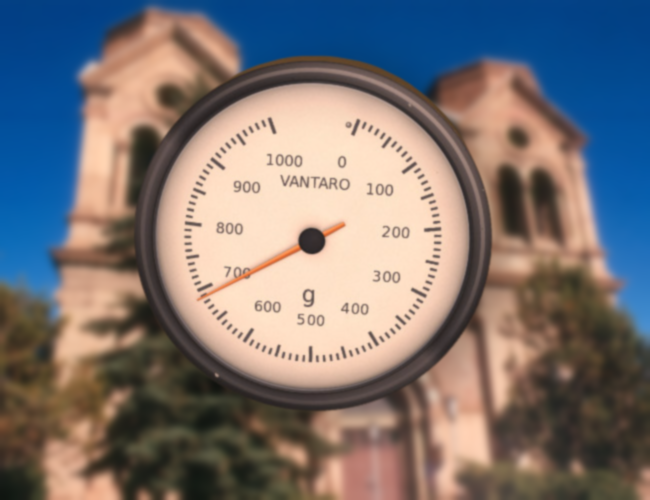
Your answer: 690 g
